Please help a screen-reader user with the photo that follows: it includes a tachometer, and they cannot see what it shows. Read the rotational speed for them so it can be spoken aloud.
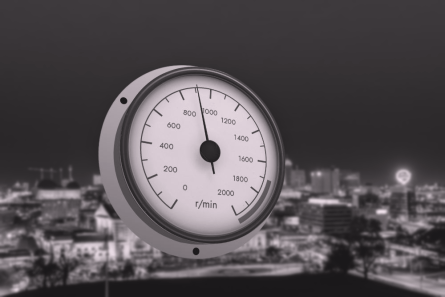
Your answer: 900 rpm
